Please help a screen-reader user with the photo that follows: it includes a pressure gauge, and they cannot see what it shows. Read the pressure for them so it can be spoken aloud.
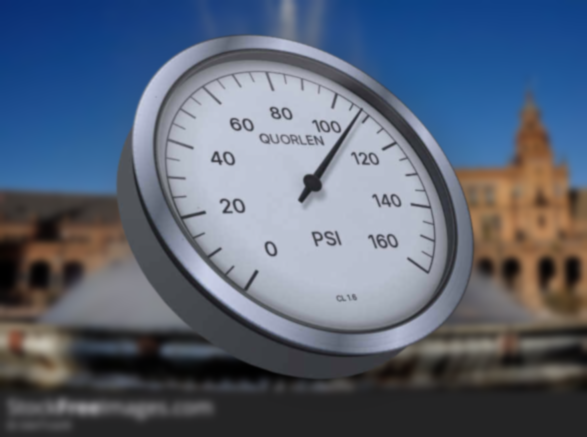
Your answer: 107.5 psi
